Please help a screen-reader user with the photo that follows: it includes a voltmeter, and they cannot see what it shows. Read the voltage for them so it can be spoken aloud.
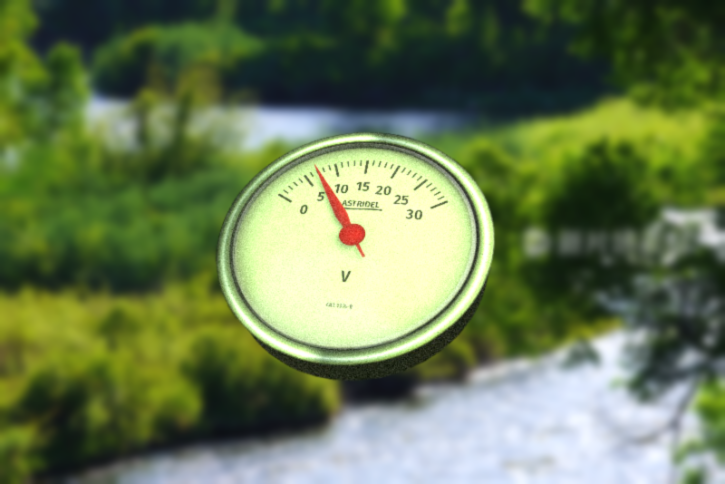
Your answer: 7 V
